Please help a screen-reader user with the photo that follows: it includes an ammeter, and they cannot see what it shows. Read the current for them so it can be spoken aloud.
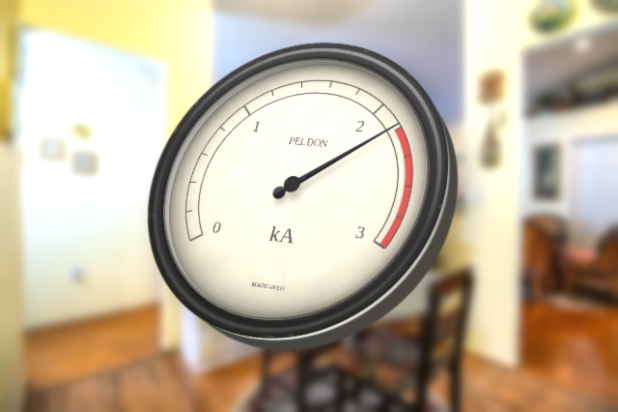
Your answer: 2.2 kA
